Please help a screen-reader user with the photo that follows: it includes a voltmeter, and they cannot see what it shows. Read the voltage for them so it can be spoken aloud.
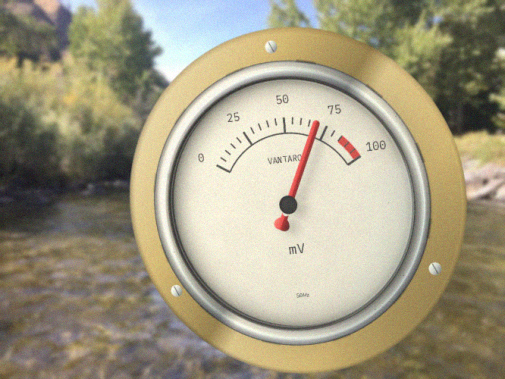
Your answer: 70 mV
